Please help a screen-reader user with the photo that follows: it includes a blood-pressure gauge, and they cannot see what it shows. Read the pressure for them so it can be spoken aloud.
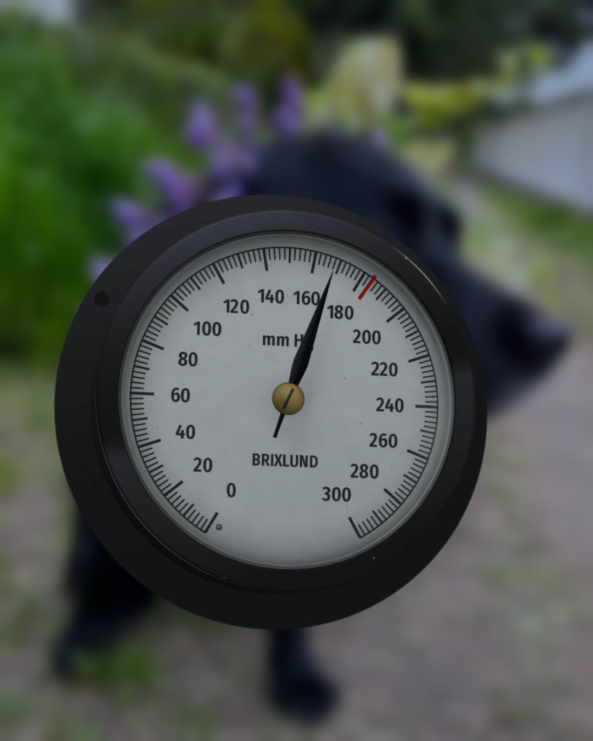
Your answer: 168 mmHg
